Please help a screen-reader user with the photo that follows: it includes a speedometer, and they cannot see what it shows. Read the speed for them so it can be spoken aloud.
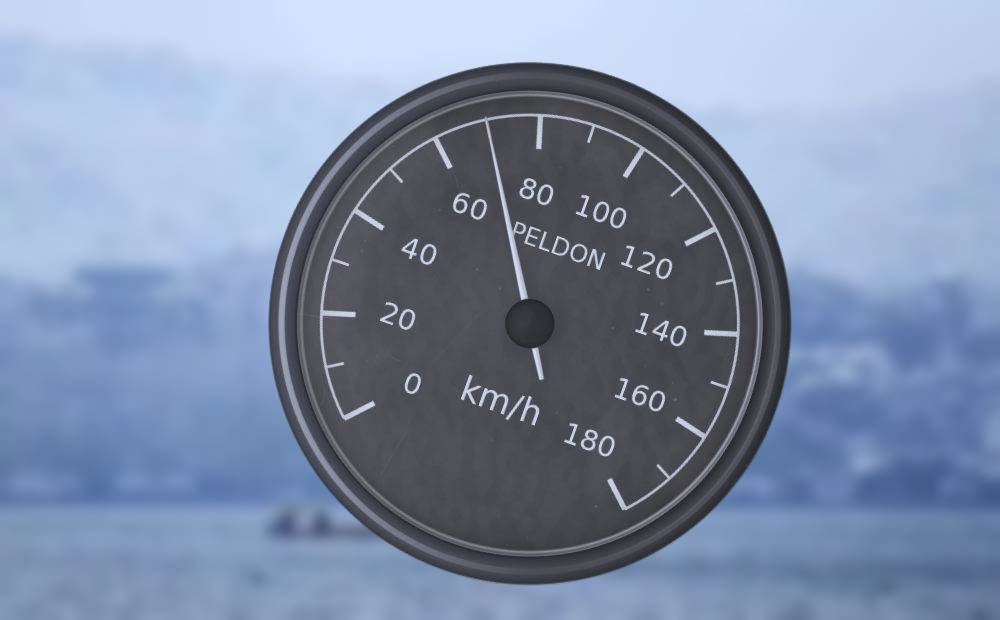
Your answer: 70 km/h
